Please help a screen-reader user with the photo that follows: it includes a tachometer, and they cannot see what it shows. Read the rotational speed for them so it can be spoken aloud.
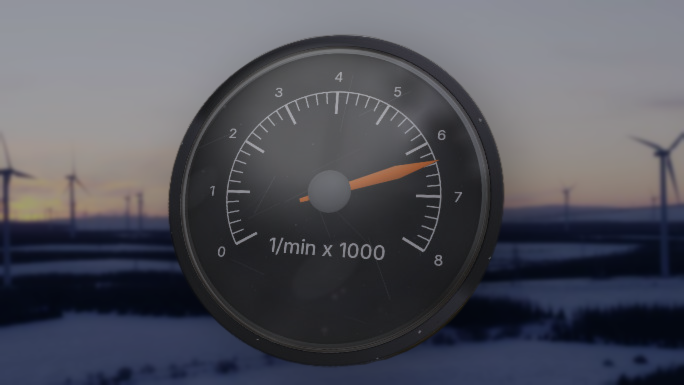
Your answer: 6400 rpm
